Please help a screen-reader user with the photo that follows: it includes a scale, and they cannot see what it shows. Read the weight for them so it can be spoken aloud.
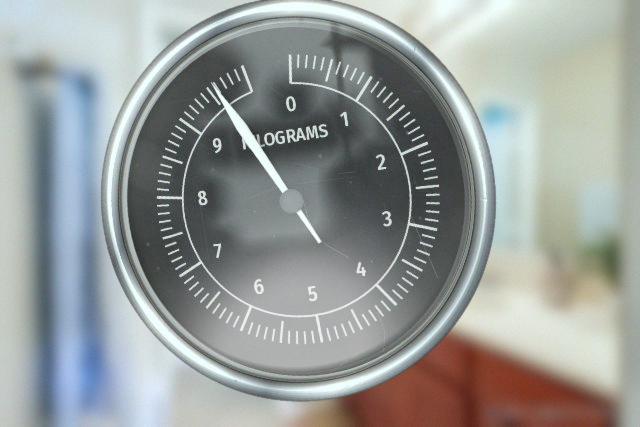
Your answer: 9.6 kg
